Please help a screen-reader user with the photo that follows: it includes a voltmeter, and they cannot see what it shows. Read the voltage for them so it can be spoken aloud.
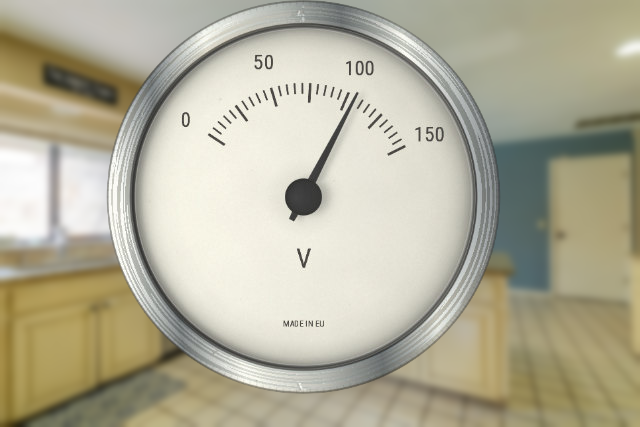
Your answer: 105 V
